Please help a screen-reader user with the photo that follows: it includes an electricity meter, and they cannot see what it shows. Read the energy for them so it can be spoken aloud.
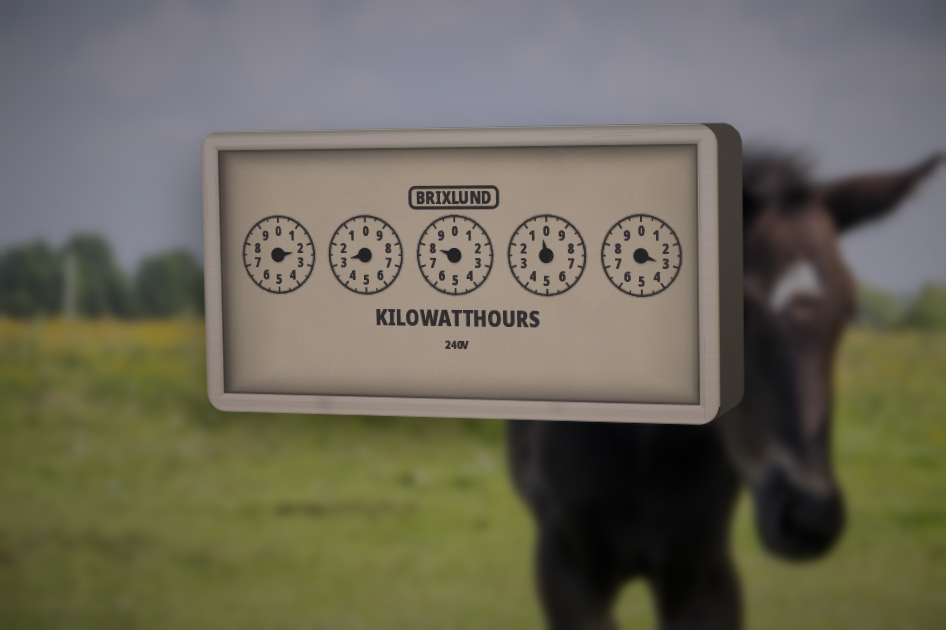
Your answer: 22803 kWh
